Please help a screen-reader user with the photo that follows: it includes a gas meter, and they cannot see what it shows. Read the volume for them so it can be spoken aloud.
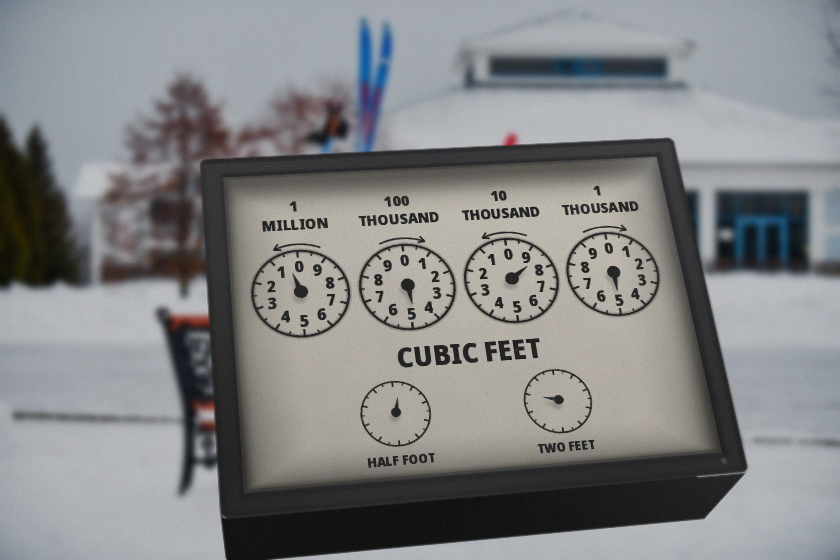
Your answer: 48500 ft³
